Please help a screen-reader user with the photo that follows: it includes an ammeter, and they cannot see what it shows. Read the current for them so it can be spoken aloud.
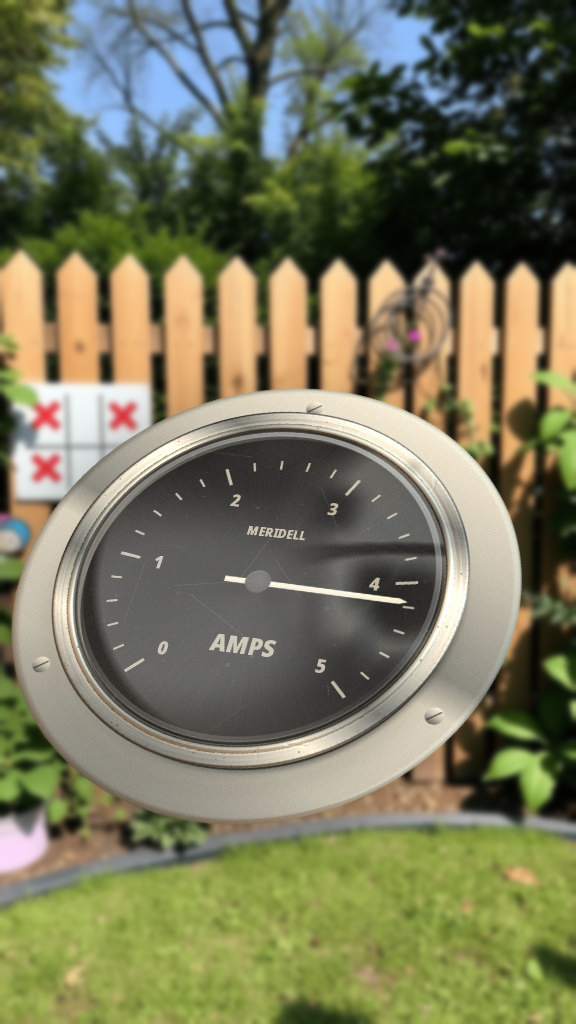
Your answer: 4.2 A
